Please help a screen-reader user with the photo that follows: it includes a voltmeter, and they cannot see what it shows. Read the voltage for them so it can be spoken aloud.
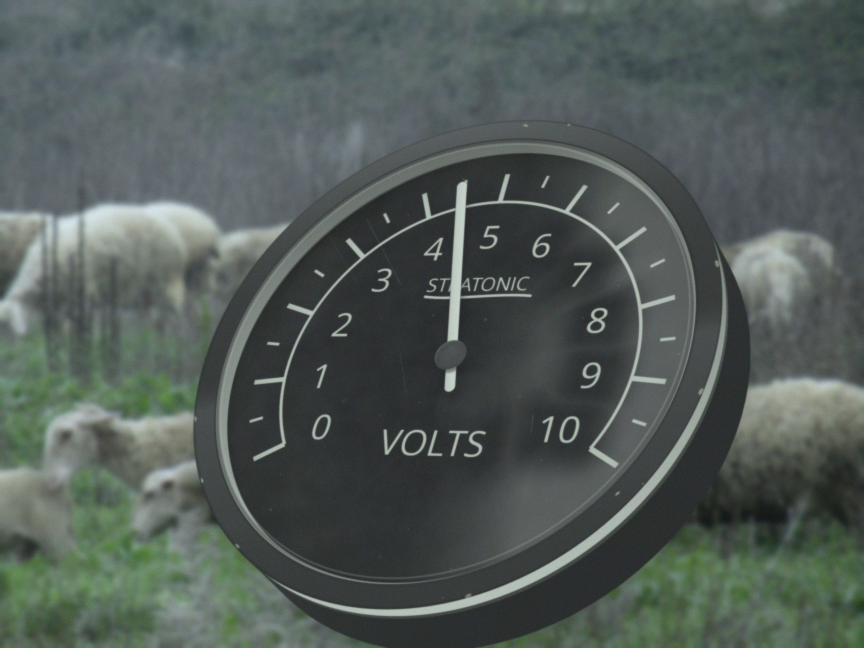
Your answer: 4.5 V
